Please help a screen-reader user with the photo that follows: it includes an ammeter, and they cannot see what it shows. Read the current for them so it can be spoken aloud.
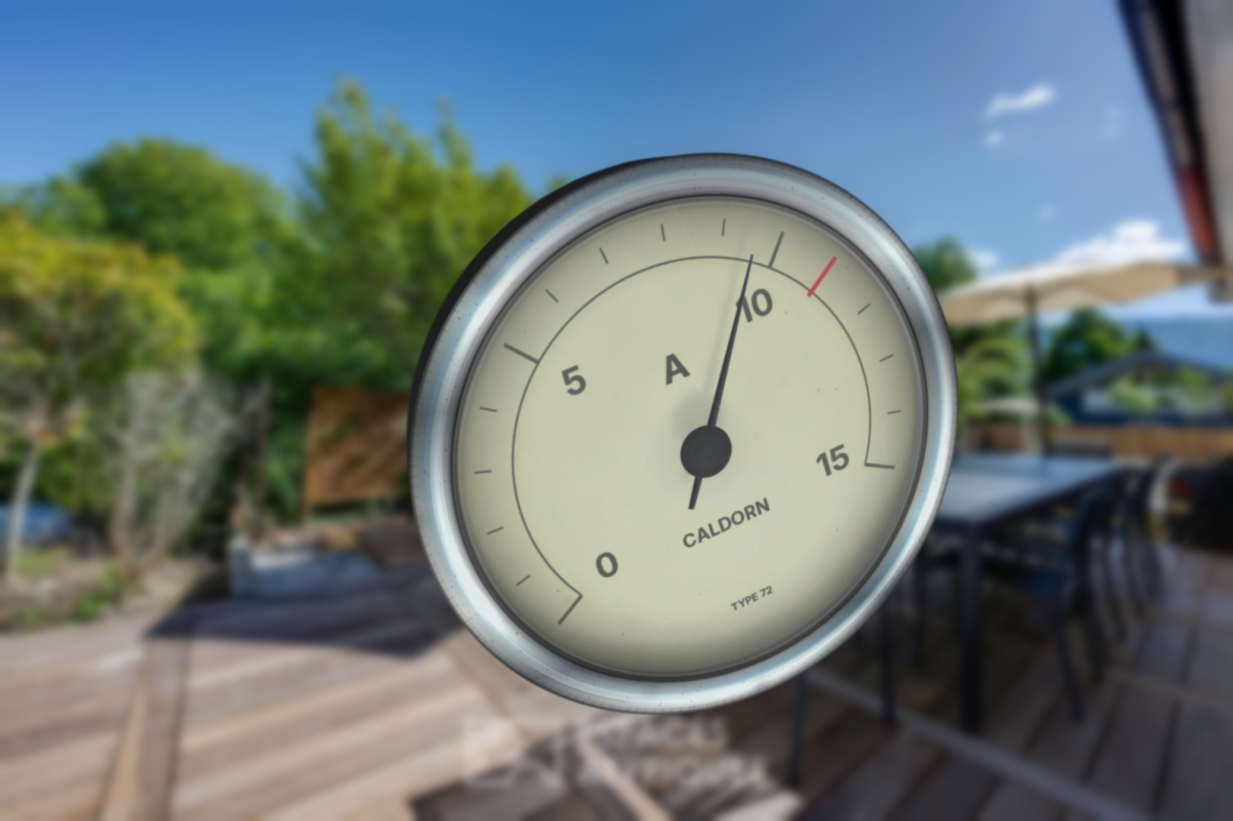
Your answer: 9.5 A
